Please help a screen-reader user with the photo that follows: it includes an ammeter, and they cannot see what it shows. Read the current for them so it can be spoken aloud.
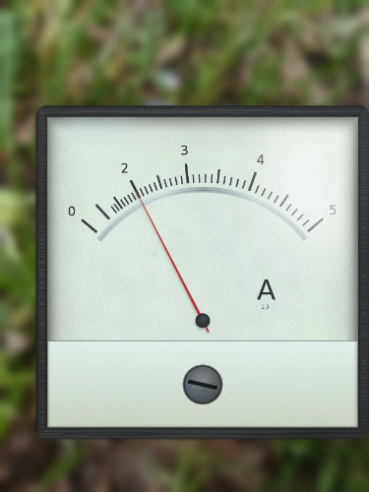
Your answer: 2 A
